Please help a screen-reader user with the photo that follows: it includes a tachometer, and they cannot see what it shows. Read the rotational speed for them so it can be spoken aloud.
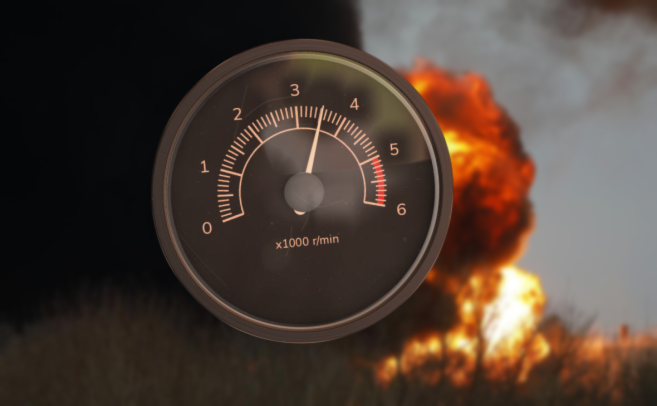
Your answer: 3500 rpm
